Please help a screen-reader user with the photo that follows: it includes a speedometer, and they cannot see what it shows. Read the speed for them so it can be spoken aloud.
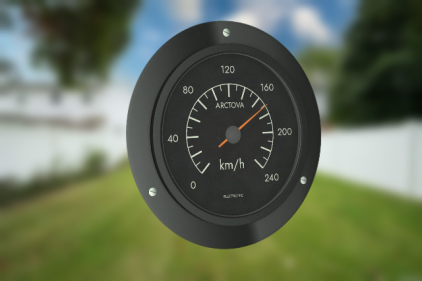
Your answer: 170 km/h
